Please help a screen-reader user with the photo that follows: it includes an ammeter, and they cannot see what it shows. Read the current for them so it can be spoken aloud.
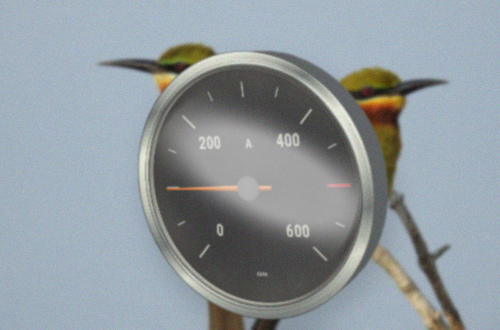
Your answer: 100 A
